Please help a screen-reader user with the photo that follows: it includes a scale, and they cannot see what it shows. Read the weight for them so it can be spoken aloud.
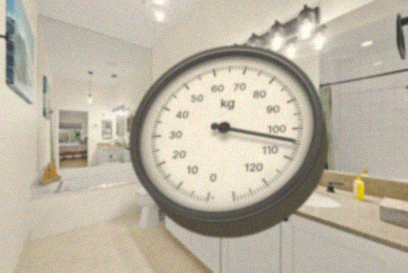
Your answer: 105 kg
